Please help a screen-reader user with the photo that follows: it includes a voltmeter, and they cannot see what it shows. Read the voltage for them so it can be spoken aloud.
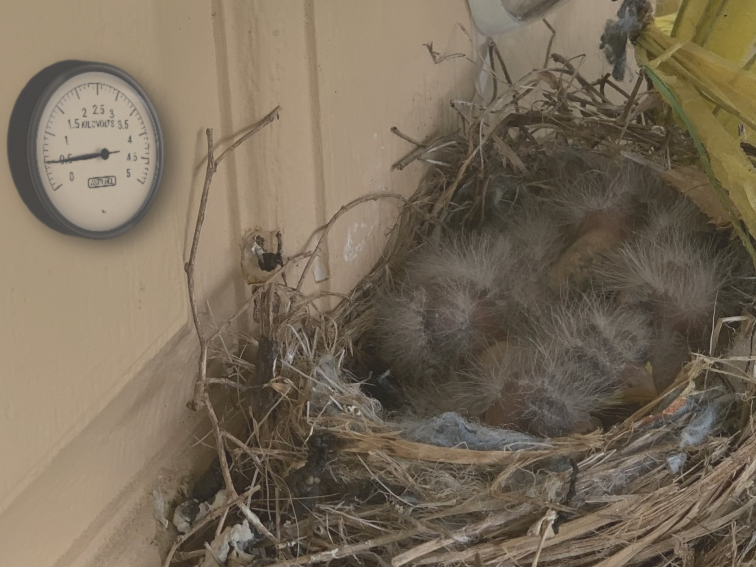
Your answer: 0.5 kV
